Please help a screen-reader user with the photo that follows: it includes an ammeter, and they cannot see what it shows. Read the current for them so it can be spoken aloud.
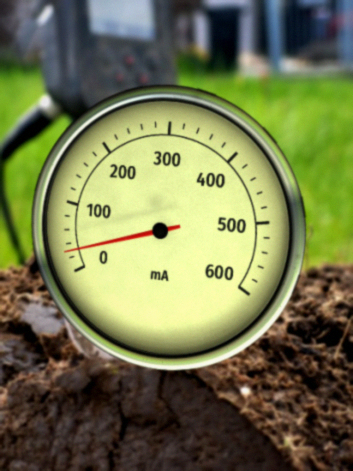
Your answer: 30 mA
